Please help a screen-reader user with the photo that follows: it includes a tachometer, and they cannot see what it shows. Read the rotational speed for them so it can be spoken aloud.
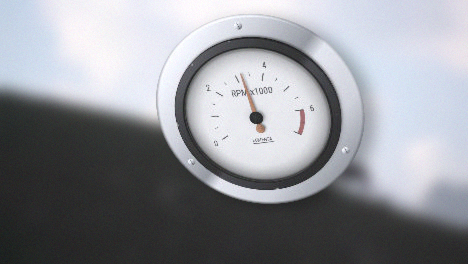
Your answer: 3250 rpm
